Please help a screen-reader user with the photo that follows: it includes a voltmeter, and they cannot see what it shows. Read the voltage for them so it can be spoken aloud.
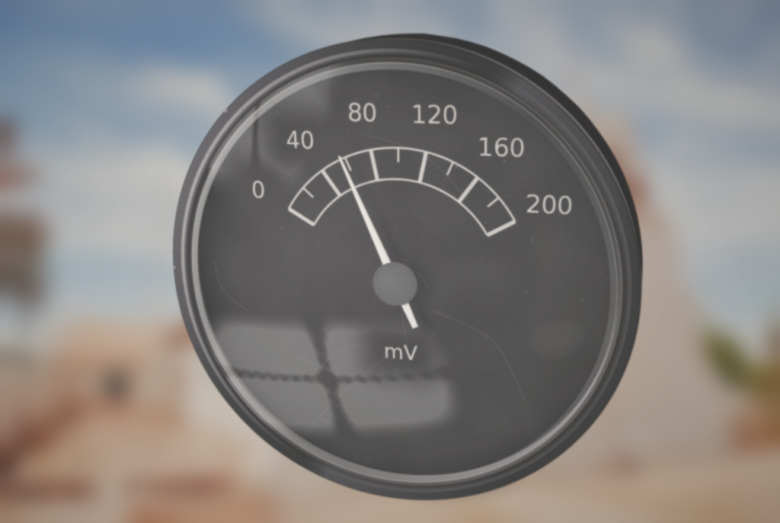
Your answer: 60 mV
